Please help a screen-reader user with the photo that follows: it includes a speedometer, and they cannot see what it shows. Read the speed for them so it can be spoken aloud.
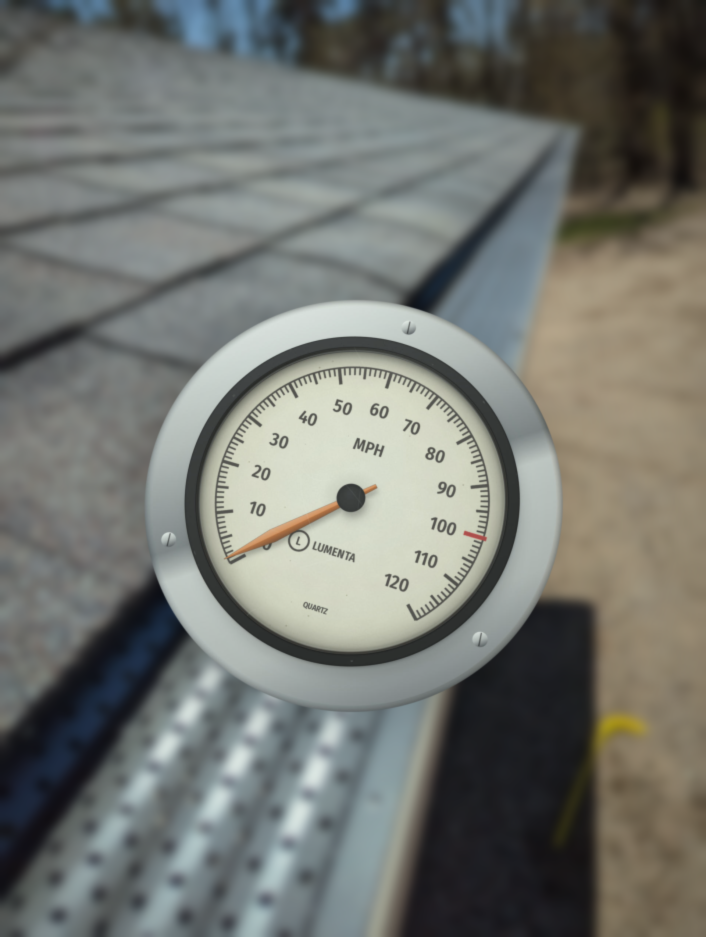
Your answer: 1 mph
